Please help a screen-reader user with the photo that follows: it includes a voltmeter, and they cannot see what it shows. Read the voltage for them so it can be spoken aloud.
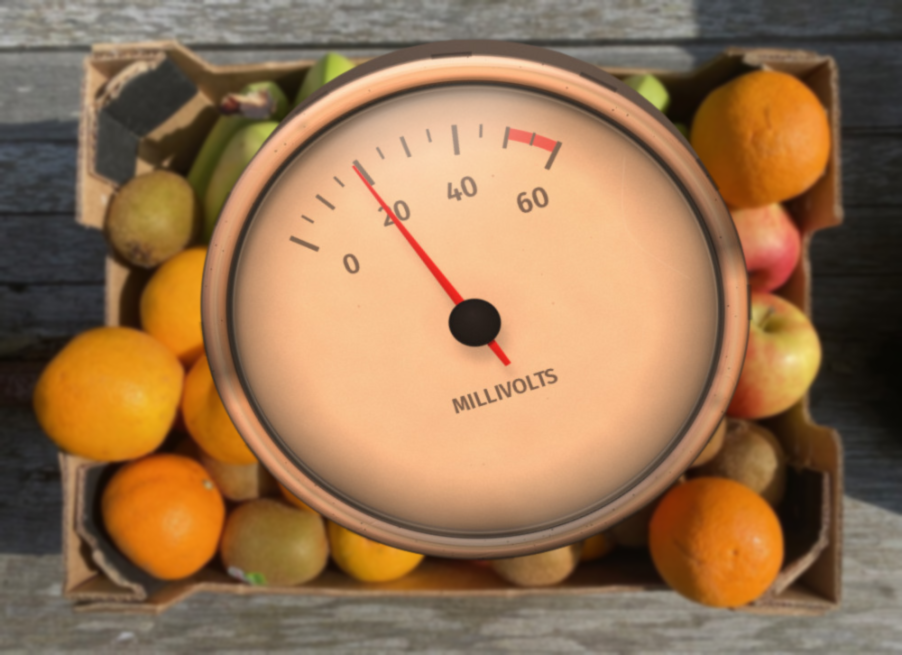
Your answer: 20 mV
